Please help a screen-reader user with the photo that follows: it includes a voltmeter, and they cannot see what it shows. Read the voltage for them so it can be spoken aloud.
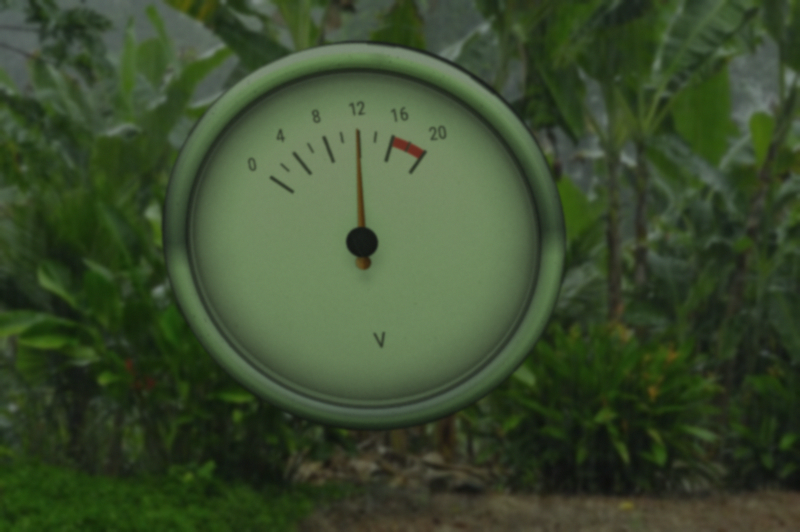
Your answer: 12 V
